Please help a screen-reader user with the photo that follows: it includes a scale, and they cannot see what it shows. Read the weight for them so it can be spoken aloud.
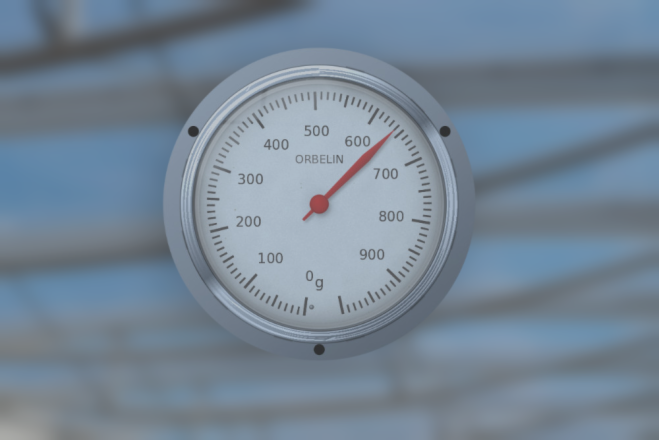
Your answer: 640 g
